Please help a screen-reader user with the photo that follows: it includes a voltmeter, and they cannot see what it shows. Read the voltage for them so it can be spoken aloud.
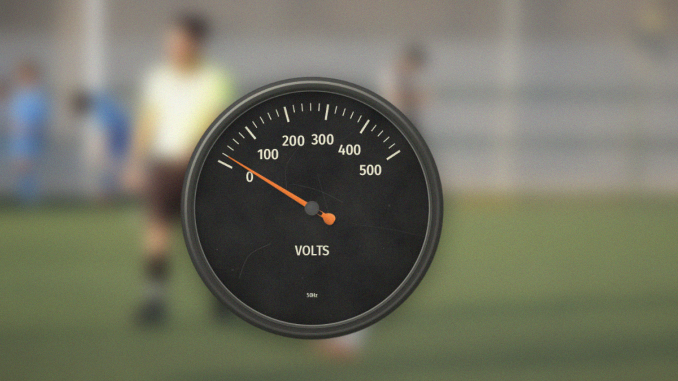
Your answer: 20 V
